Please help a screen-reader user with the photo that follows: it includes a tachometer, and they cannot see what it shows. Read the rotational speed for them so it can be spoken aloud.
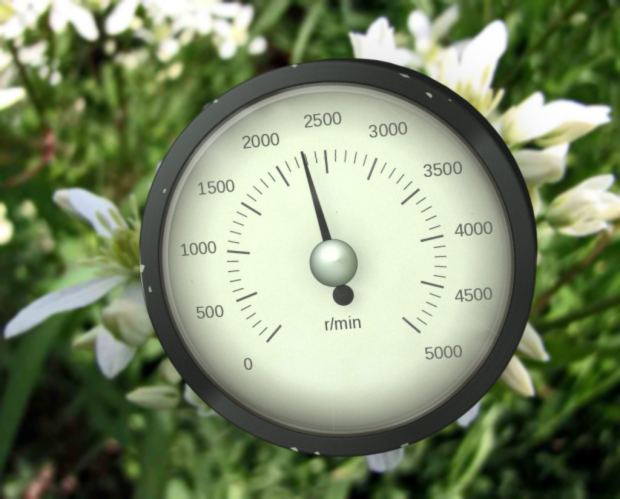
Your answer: 2300 rpm
